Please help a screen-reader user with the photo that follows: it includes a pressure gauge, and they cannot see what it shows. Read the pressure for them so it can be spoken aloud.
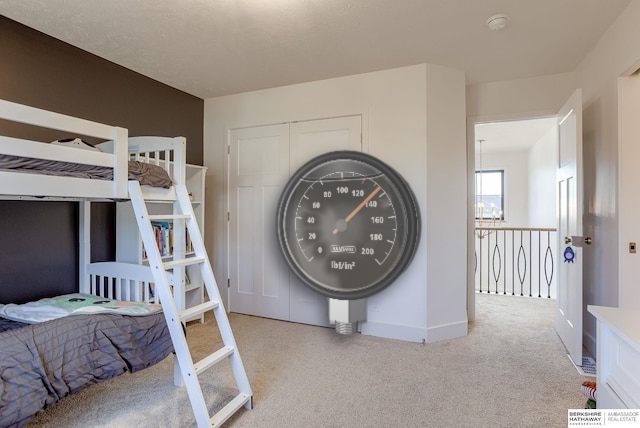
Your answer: 135 psi
